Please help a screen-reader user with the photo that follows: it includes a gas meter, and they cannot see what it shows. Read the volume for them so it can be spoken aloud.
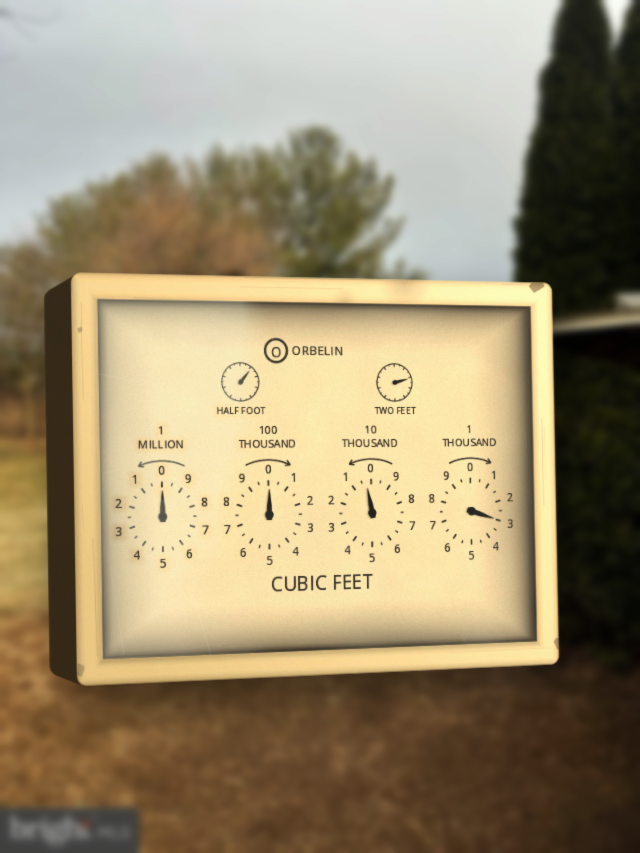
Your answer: 300 ft³
